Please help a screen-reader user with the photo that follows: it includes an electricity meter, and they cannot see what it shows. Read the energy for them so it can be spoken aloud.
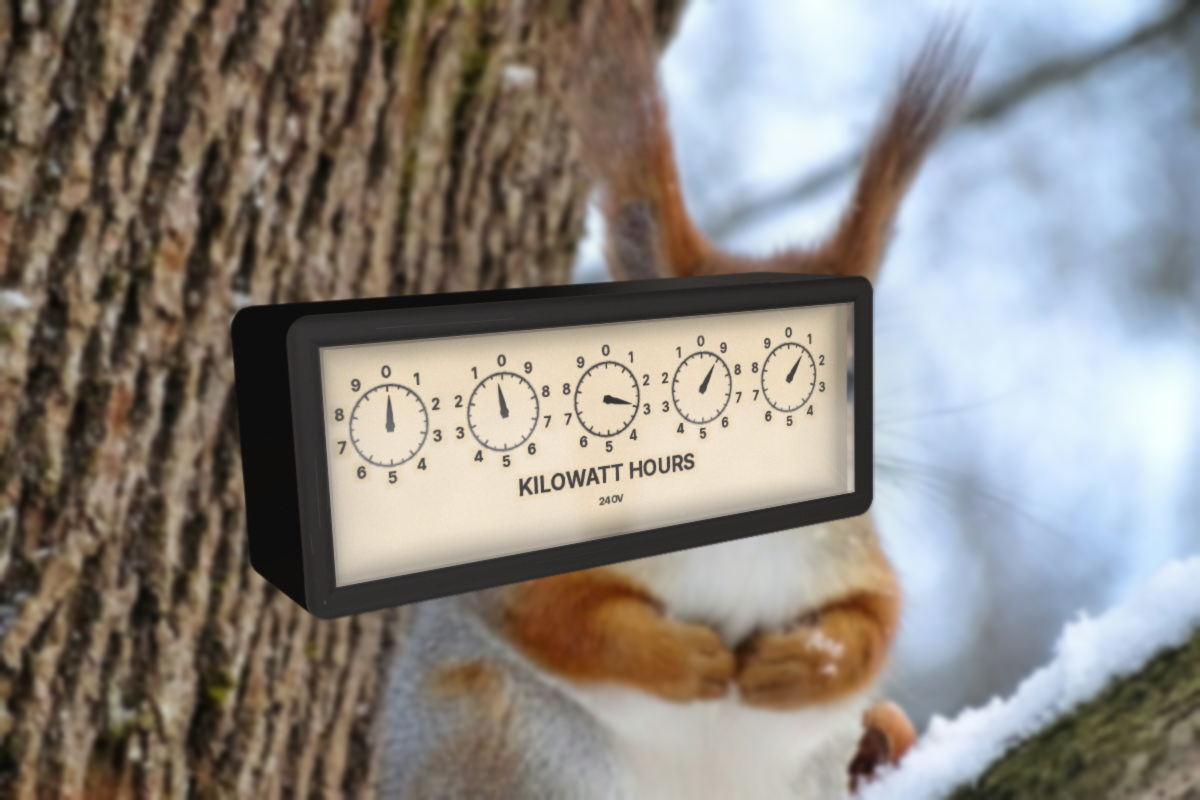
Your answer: 291 kWh
